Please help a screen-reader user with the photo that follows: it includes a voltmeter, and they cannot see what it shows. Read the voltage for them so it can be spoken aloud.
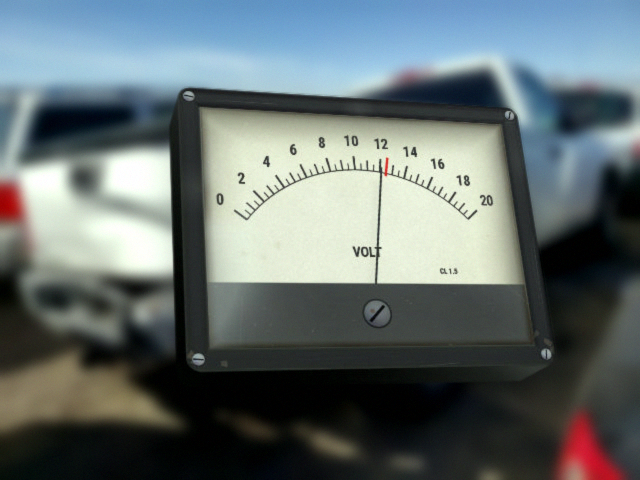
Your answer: 12 V
